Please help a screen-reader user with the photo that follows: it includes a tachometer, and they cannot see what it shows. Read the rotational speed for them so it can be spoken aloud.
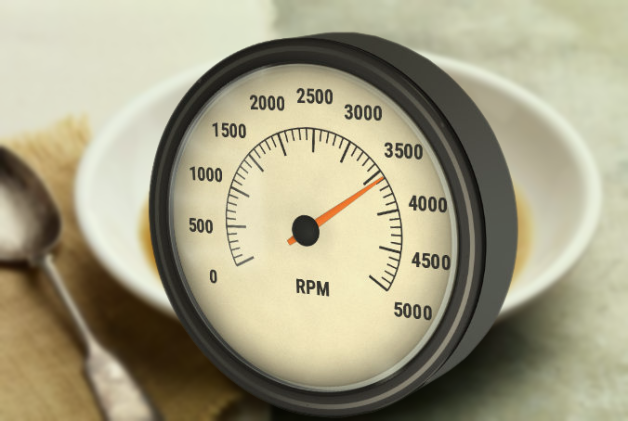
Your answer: 3600 rpm
